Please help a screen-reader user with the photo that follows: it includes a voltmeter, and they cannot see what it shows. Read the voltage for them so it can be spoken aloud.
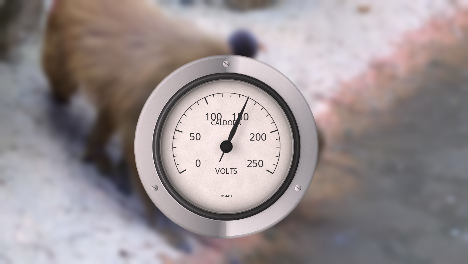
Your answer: 150 V
